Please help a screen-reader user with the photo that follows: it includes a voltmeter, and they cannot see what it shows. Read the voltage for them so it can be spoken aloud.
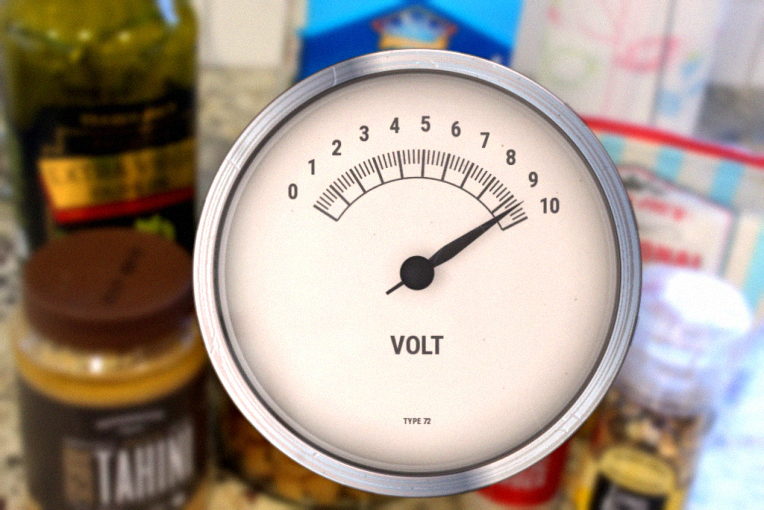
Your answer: 9.4 V
